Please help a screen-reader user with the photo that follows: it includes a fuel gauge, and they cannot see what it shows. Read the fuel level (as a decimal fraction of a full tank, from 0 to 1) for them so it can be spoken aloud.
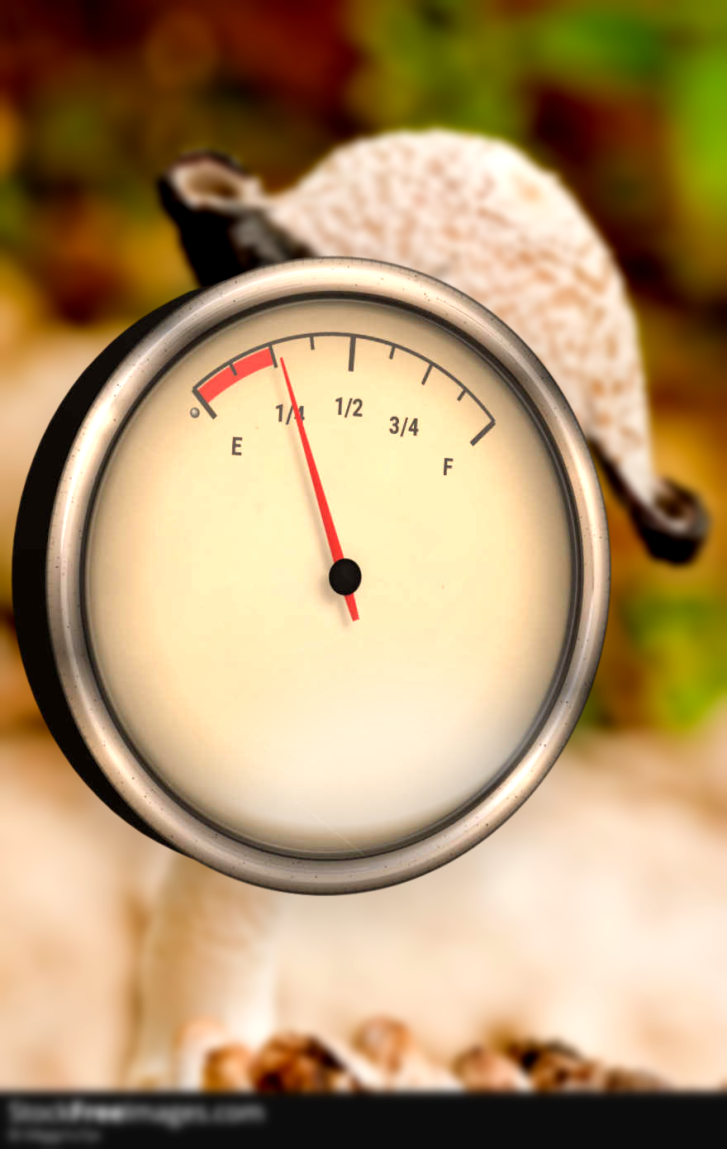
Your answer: 0.25
